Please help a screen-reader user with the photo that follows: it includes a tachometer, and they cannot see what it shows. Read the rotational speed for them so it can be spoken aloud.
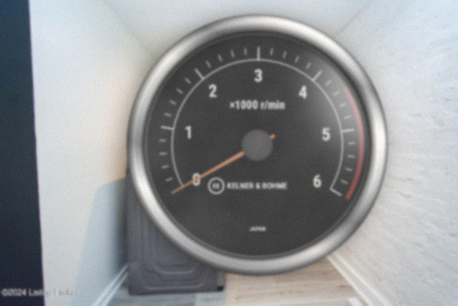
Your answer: 0 rpm
